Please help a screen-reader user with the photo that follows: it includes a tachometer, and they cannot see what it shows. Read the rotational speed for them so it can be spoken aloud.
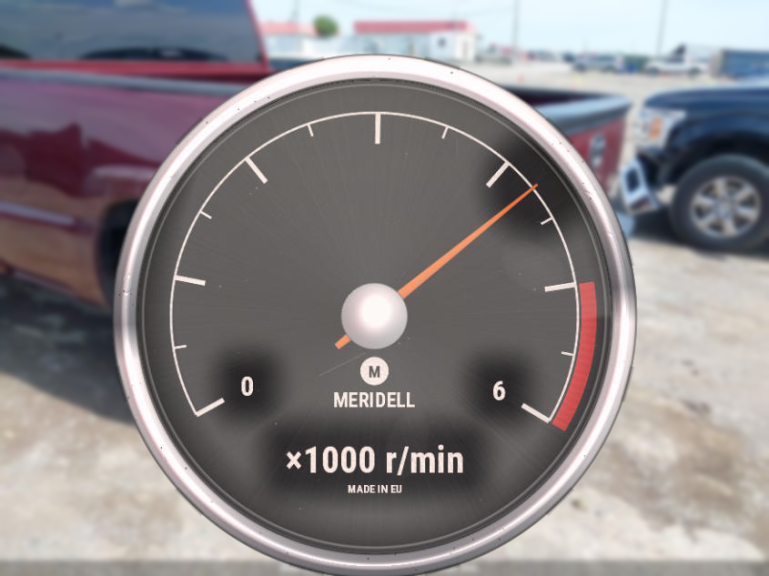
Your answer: 4250 rpm
